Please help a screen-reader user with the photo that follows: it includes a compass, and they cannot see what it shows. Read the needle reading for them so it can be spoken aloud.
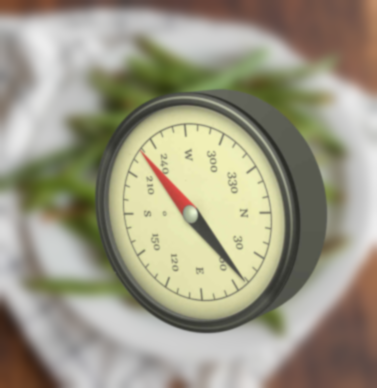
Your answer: 230 °
